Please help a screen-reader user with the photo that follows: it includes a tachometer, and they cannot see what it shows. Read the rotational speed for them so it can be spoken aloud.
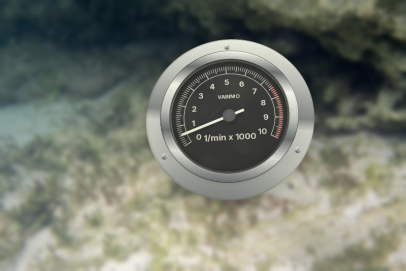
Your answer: 500 rpm
